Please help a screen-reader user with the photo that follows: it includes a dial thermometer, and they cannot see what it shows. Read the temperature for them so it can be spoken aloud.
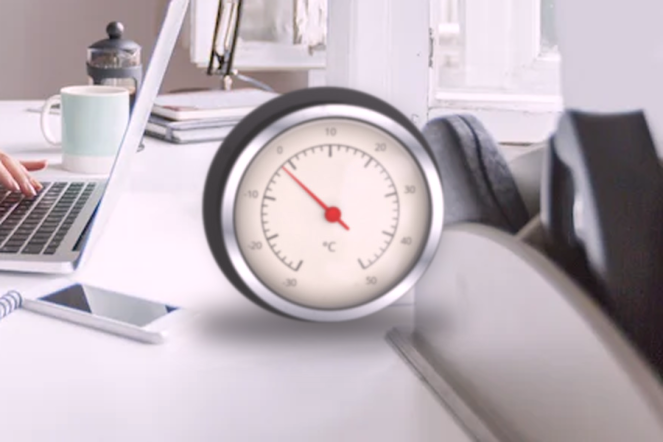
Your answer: -2 °C
